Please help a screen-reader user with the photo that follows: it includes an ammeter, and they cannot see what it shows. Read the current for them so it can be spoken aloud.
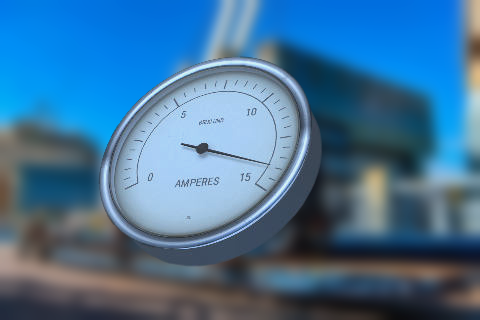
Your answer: 14 A
